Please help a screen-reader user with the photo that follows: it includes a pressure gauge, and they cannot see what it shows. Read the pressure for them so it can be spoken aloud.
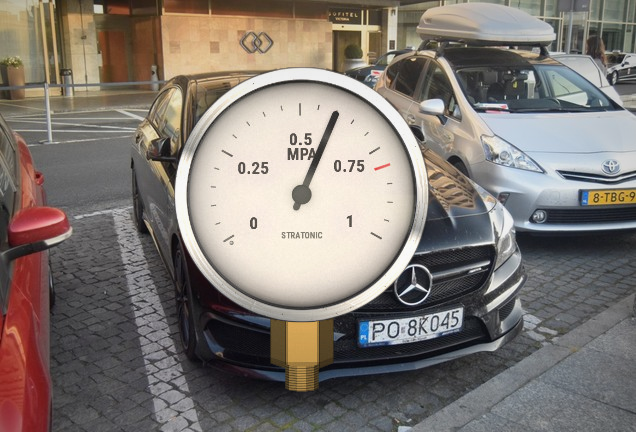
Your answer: 0.6 MPa
